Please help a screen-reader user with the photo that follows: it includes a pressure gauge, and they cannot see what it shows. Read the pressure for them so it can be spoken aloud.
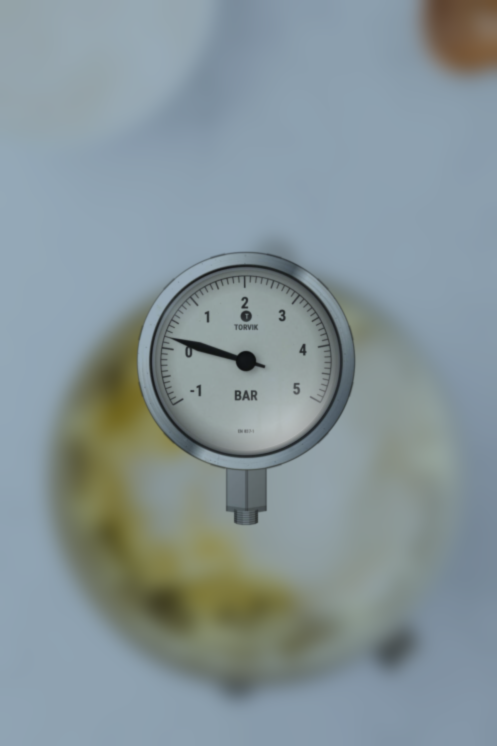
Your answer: 0.2 bar
